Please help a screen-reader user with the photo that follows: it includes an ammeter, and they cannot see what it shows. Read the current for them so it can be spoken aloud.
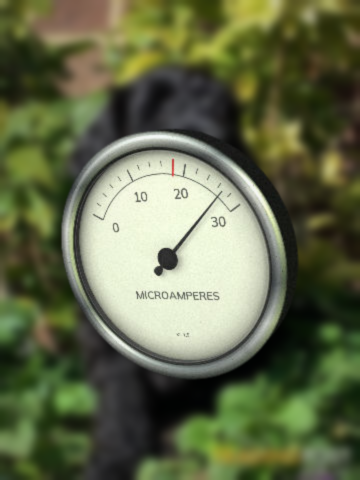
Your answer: 27 µA
